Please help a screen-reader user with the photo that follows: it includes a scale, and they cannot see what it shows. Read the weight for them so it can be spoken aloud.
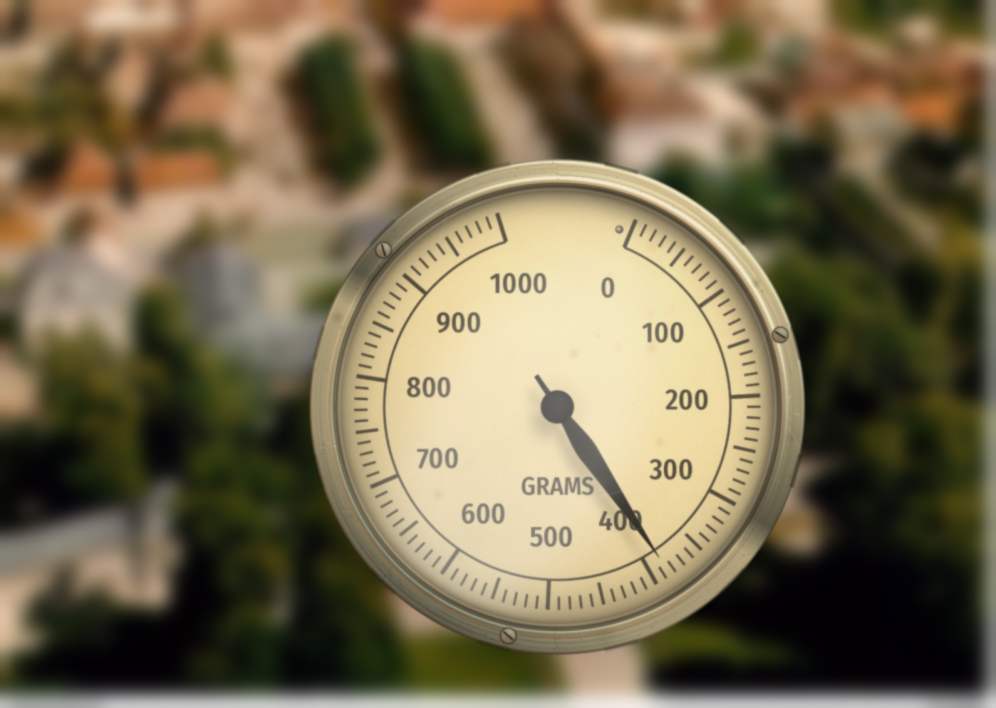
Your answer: 385 g
